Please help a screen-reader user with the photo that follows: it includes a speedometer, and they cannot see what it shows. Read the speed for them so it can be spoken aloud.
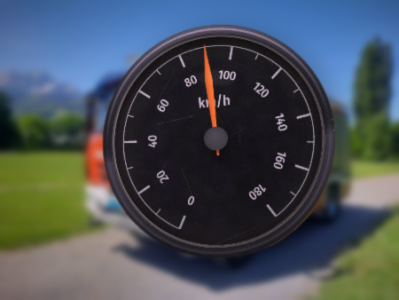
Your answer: 90 km/h
